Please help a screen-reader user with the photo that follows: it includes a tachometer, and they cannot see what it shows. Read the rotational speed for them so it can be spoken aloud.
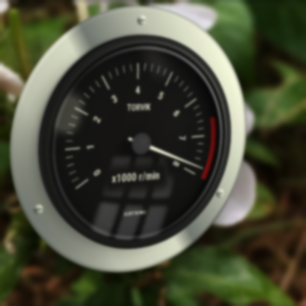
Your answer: 7800 rpm
